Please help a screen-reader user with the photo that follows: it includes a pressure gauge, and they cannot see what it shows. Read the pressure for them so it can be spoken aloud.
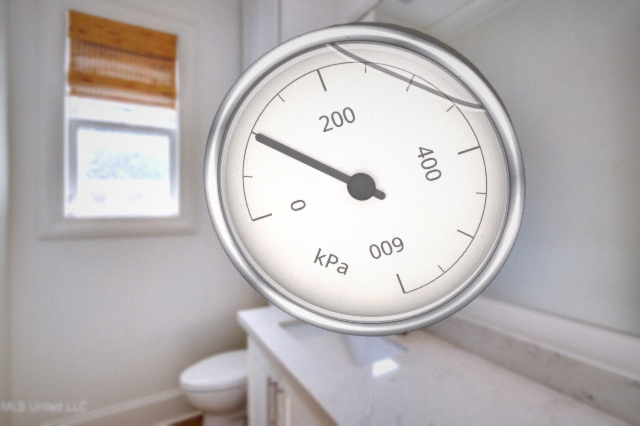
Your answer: 100 kPa
